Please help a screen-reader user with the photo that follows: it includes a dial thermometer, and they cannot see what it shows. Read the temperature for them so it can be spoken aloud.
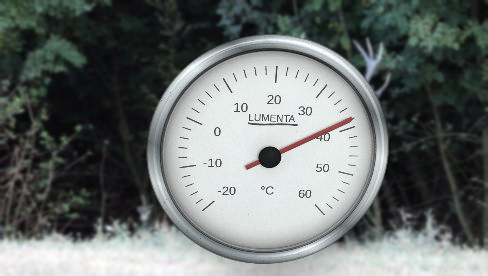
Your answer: 38 °C
